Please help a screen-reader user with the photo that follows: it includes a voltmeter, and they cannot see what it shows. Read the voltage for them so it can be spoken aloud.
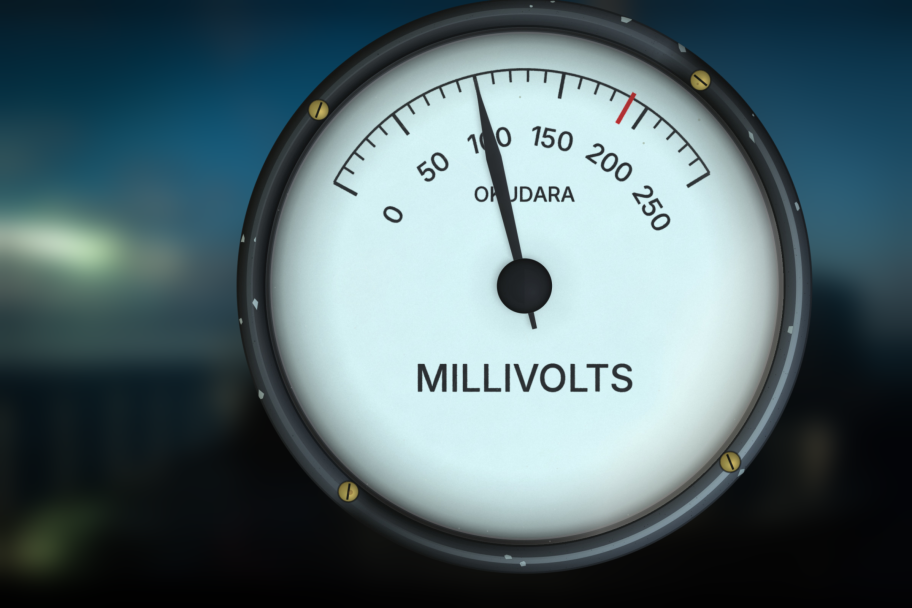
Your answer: 100 mV
